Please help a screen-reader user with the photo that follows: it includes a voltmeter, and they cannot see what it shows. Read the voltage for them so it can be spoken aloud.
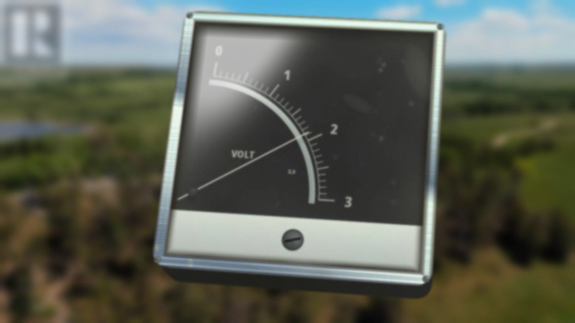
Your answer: 1.9 V
